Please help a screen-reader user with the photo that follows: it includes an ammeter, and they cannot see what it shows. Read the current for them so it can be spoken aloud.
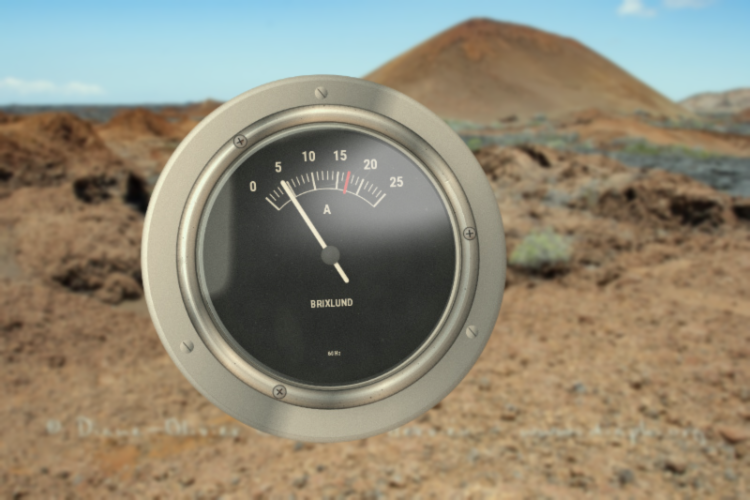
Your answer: 4 A
